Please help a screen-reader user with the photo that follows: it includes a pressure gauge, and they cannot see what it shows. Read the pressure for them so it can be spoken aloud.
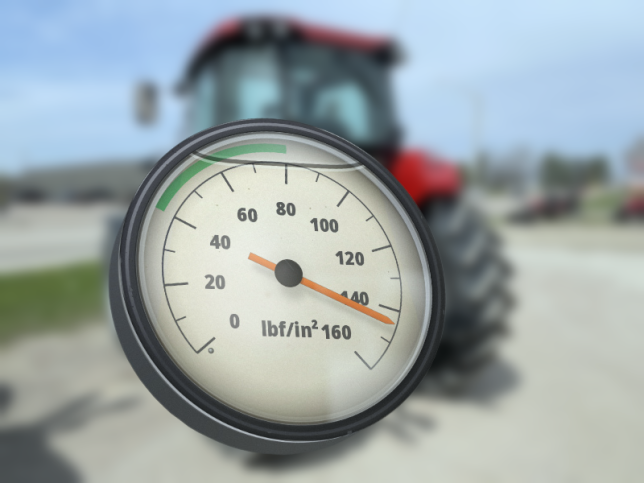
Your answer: 145 psi
